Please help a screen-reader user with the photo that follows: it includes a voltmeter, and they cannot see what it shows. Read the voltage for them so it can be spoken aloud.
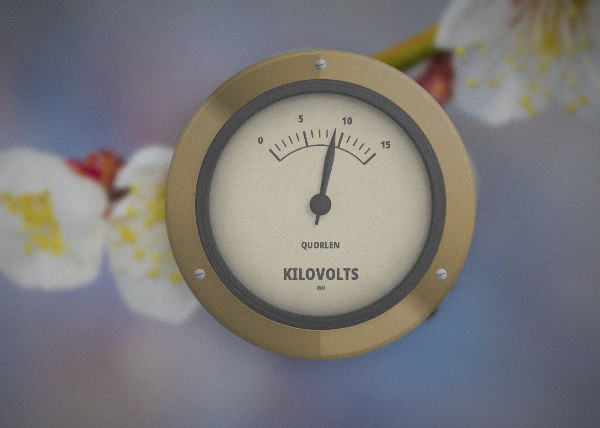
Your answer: 9 kV
